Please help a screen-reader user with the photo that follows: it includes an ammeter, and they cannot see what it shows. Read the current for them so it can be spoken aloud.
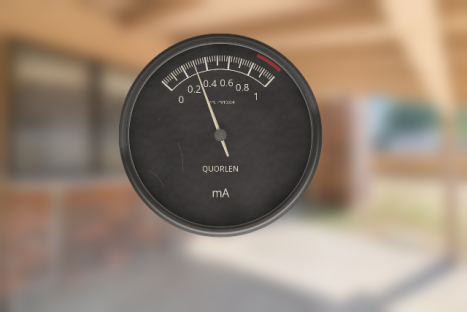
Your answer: 0.3 mA
